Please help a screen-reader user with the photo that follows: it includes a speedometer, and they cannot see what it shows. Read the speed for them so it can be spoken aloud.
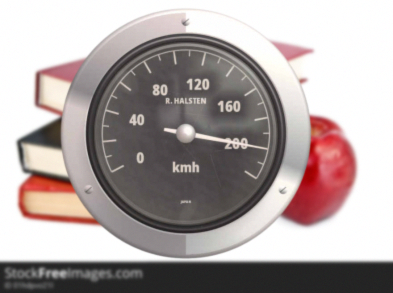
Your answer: 200 km/h
